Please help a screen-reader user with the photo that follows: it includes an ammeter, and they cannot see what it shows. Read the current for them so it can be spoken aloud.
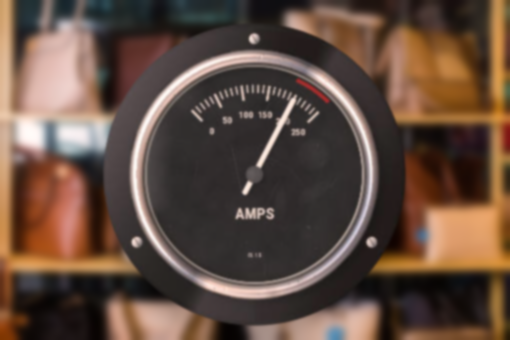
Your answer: 200 A
